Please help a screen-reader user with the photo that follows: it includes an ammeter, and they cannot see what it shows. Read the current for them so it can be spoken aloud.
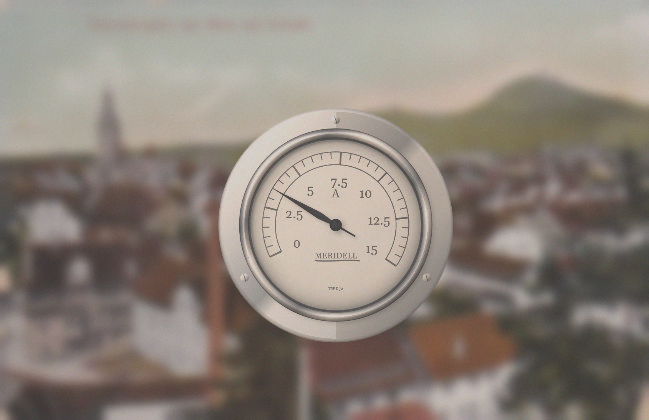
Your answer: 3.5 A
